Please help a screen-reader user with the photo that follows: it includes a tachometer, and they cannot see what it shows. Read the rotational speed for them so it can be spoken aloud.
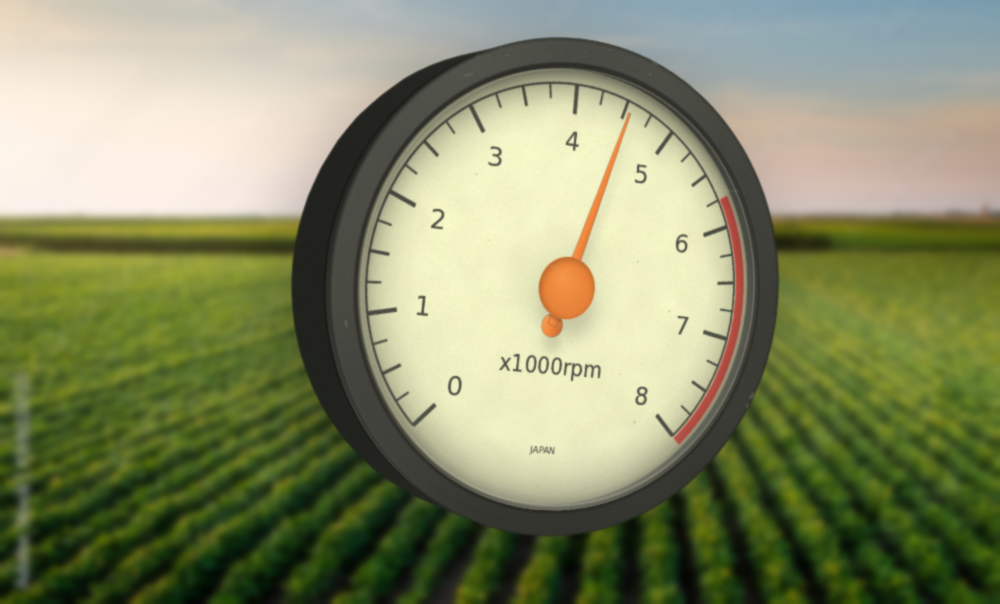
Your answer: 4500 rpm
